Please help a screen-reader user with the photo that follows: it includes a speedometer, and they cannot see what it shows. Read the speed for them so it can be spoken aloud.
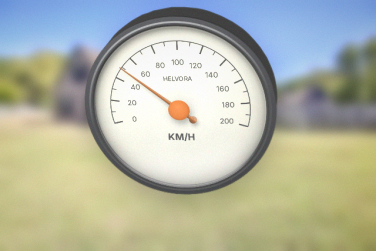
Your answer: 50 km/h
